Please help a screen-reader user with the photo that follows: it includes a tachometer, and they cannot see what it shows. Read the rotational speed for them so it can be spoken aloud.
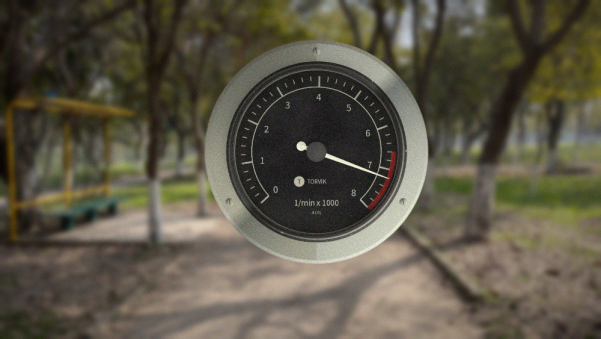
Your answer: 7200 rpm
